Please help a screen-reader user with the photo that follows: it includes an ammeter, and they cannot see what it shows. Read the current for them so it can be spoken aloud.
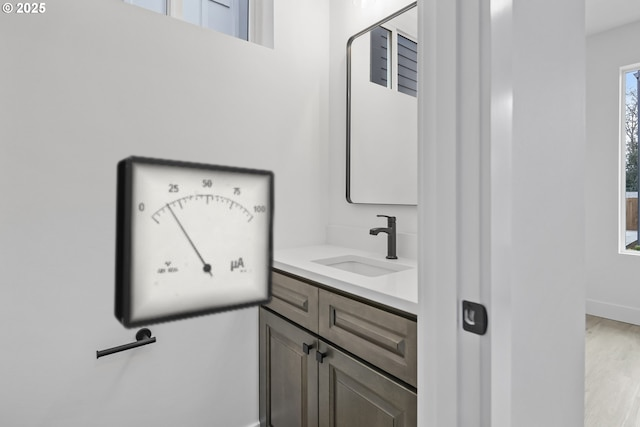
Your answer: 15 µA
